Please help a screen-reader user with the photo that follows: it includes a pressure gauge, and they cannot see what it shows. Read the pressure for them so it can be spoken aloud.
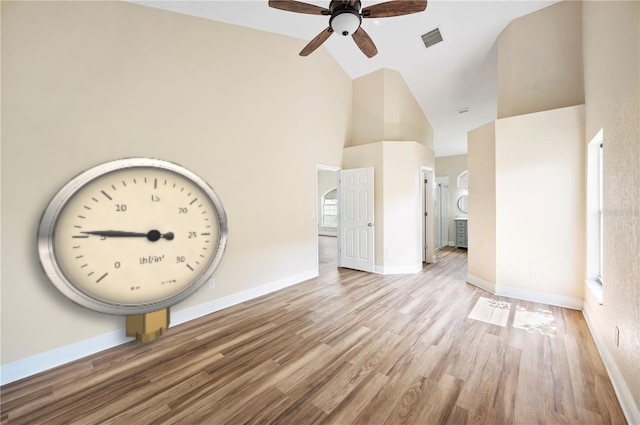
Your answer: 5.5 psi
